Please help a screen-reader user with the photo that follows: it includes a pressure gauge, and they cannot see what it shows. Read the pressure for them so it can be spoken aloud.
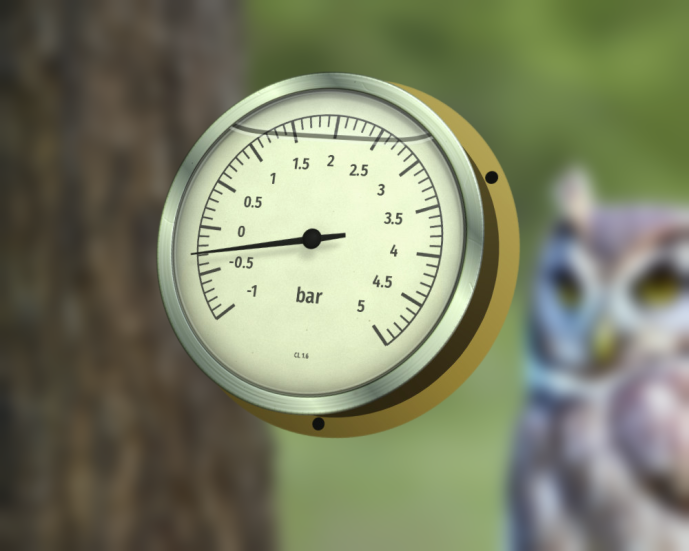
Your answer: -0.3 bar
